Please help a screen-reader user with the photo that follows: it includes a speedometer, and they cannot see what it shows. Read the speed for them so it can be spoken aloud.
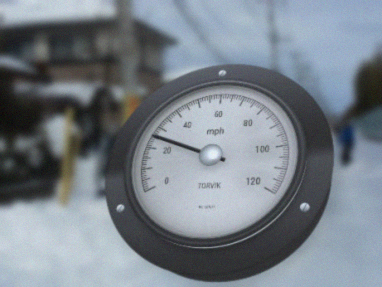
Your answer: 25 mph
